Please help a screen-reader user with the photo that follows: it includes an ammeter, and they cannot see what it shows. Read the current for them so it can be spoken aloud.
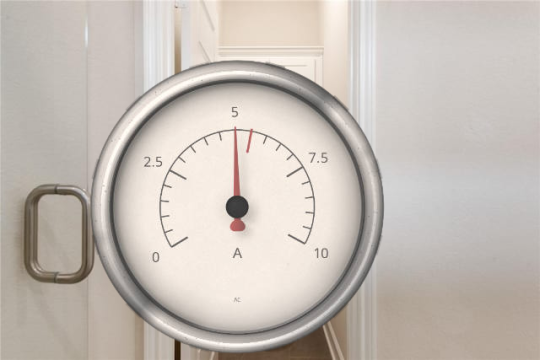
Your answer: 5 A
